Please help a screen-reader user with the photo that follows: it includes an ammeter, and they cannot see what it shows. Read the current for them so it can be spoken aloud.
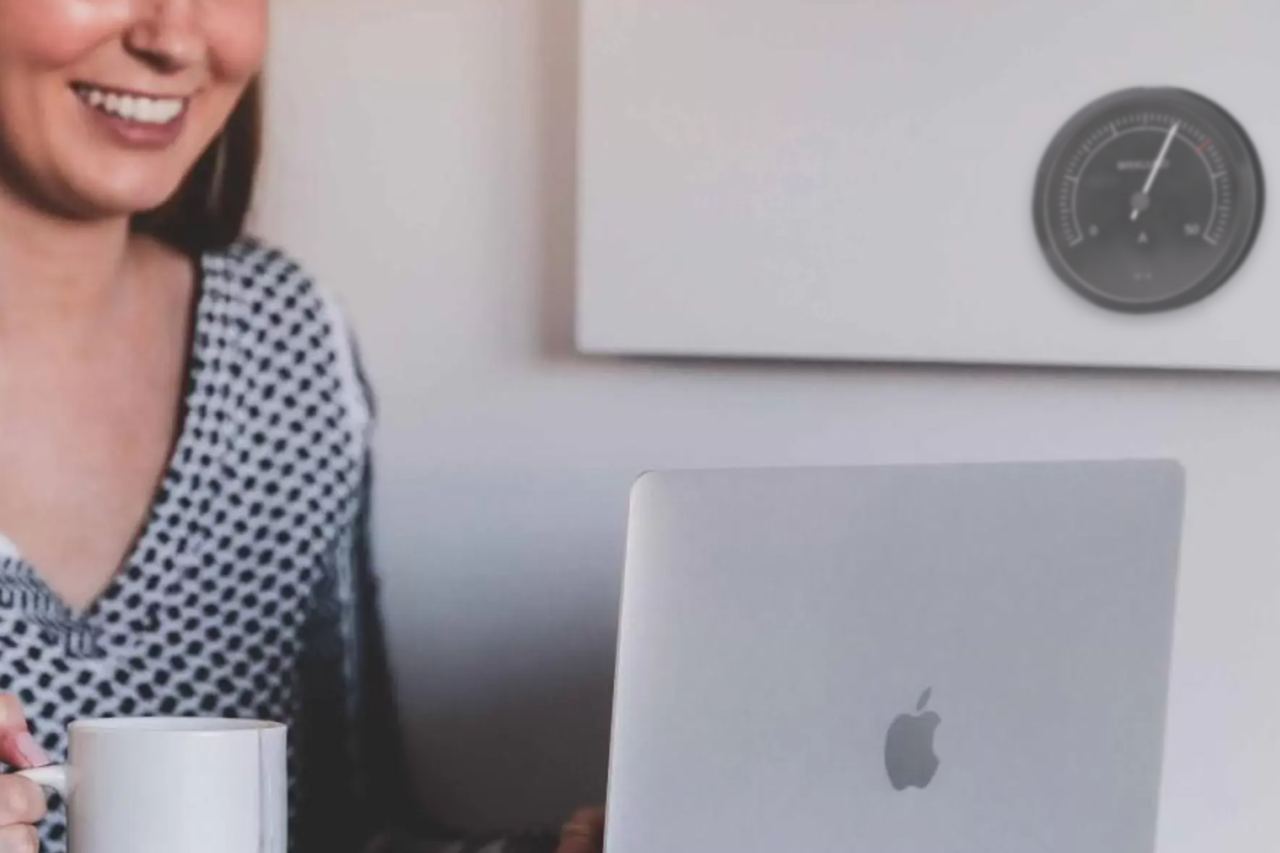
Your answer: 30 A
